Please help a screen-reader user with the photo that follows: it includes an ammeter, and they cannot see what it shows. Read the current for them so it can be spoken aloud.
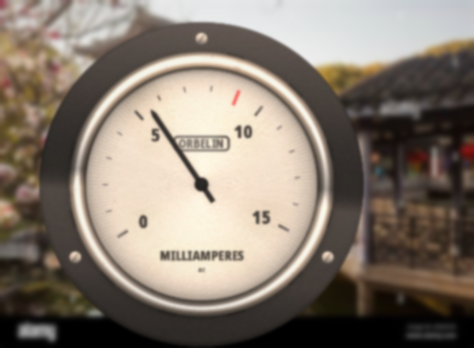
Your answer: 5.5 mA
